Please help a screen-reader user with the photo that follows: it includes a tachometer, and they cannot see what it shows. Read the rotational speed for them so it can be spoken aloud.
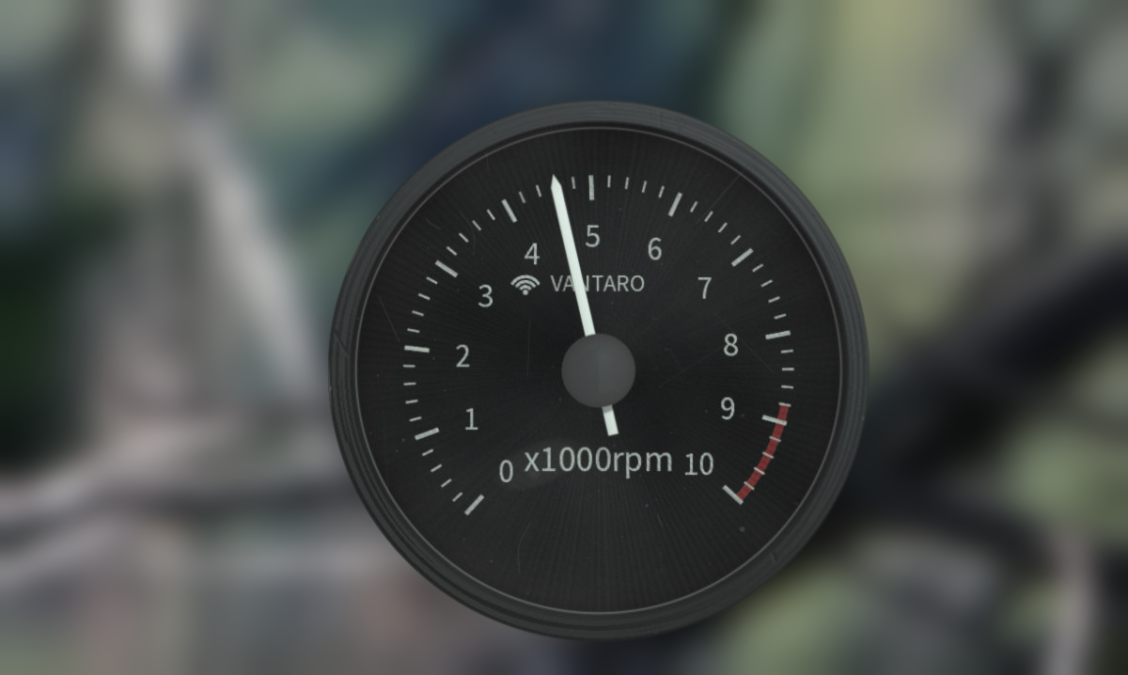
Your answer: 4600 rpm
